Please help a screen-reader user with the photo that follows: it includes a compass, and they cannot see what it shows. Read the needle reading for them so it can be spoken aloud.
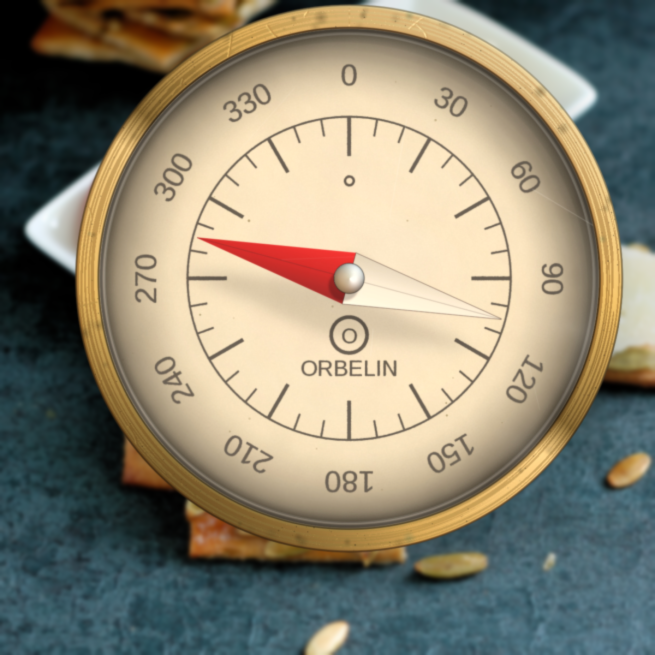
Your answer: 285 °
